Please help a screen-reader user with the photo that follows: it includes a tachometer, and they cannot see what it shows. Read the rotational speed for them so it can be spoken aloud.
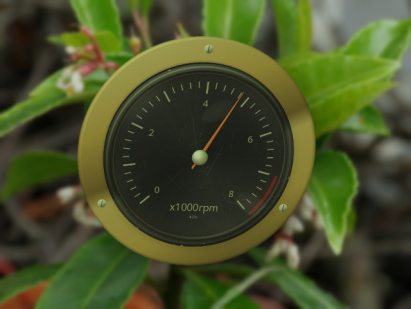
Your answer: 4800 rpm
